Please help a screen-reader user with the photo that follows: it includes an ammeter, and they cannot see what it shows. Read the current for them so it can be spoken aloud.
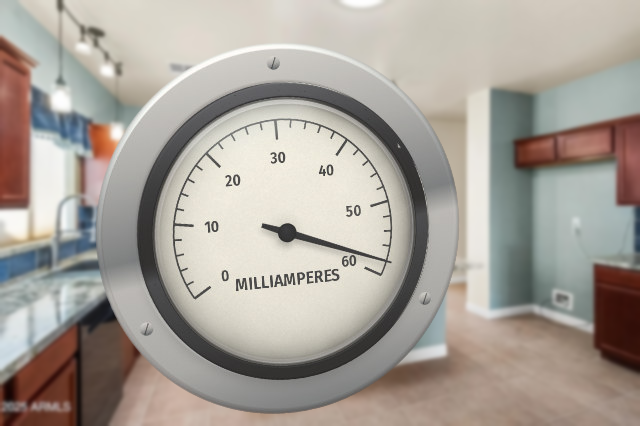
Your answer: 58 mA
